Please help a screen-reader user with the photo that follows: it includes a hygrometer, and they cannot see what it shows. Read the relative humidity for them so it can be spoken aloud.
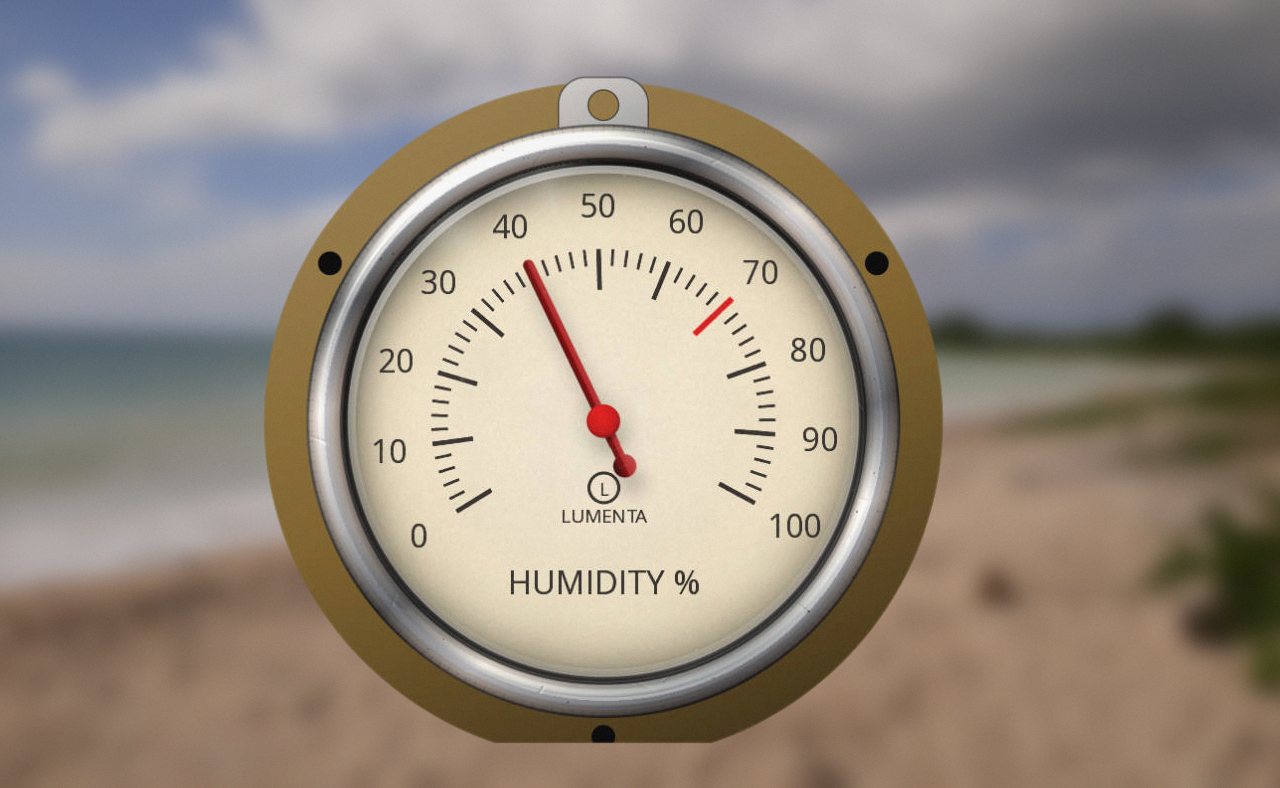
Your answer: 40 %
